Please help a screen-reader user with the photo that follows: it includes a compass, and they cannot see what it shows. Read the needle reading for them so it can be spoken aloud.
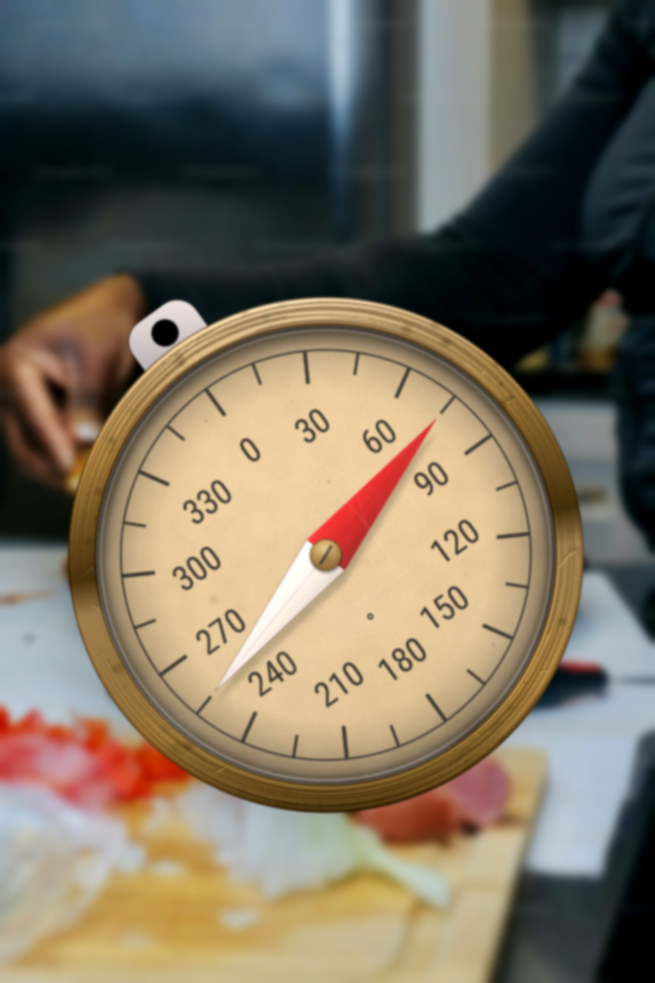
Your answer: 75 °
